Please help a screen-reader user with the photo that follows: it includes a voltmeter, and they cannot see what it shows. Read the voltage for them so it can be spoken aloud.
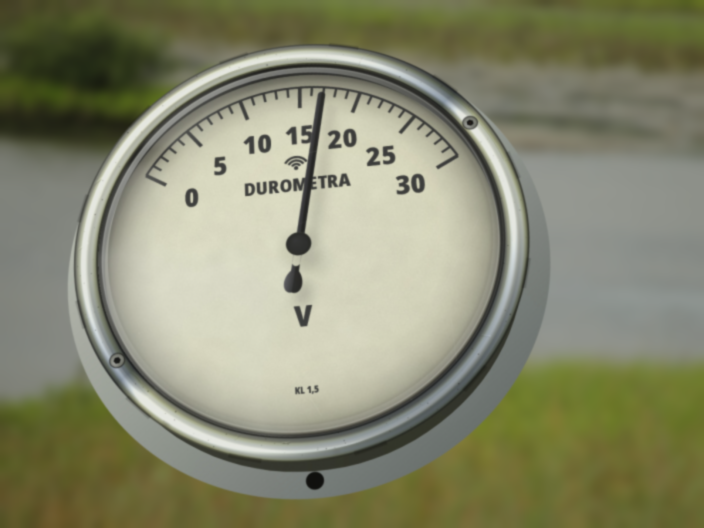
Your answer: 17 V
